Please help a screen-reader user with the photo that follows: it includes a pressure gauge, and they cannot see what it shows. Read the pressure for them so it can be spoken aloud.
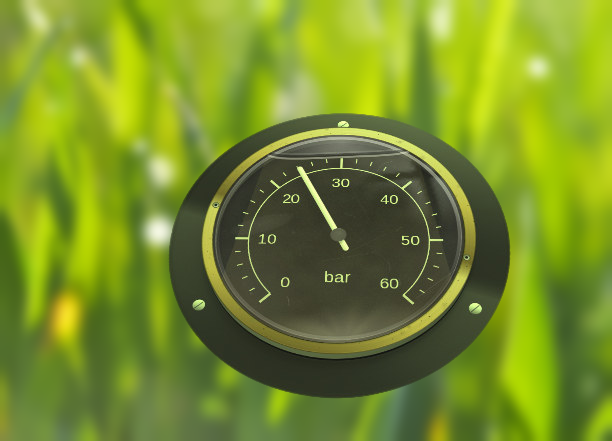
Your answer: 24 bar
